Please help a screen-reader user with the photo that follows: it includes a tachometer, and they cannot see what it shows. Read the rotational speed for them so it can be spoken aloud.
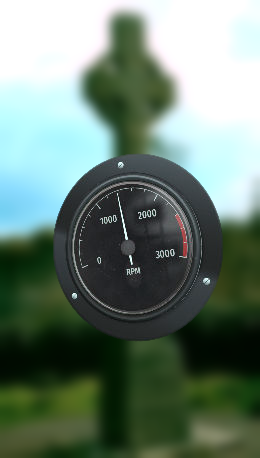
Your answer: 1400 rpm
